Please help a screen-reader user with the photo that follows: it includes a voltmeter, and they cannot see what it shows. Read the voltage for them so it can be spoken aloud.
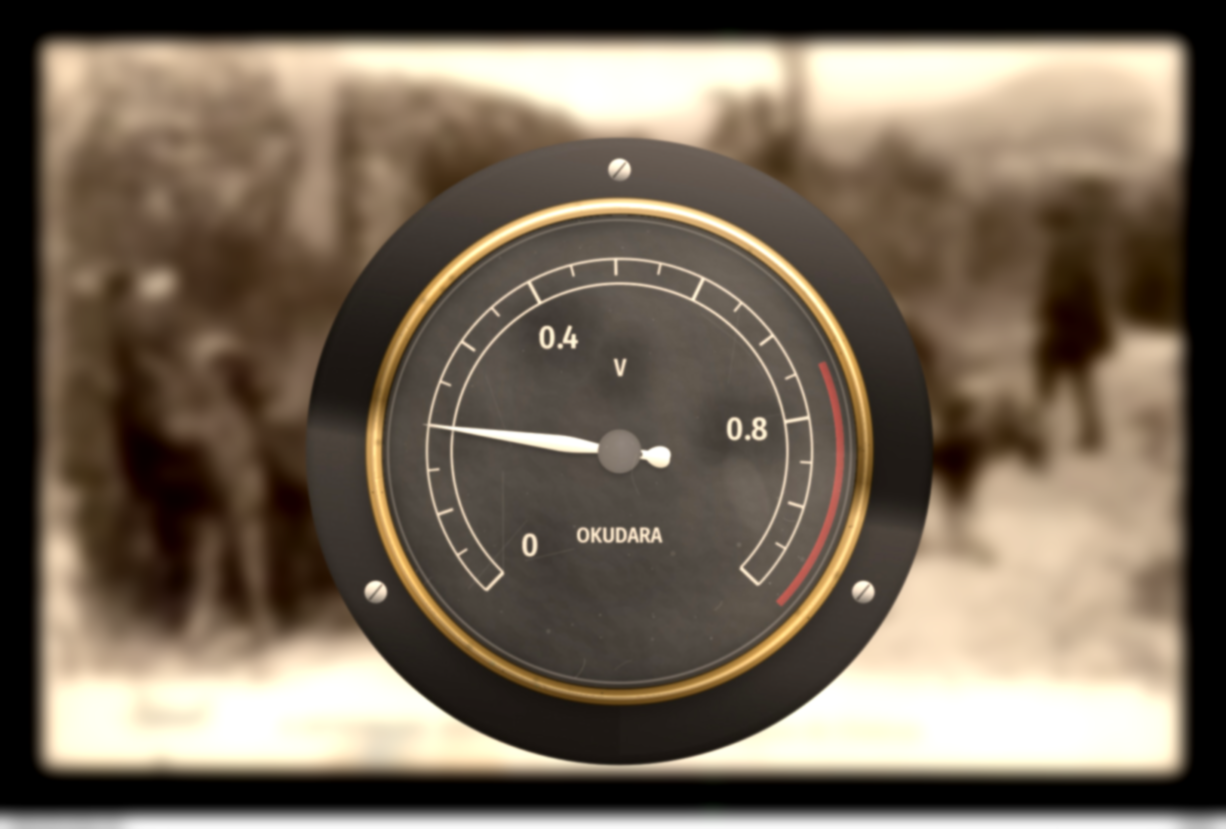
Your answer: 0.2 V
